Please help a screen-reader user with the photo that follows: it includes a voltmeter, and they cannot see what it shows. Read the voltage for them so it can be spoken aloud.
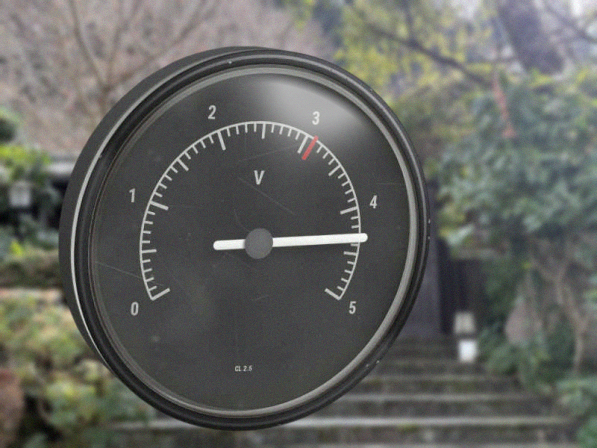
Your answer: 4.3 V
